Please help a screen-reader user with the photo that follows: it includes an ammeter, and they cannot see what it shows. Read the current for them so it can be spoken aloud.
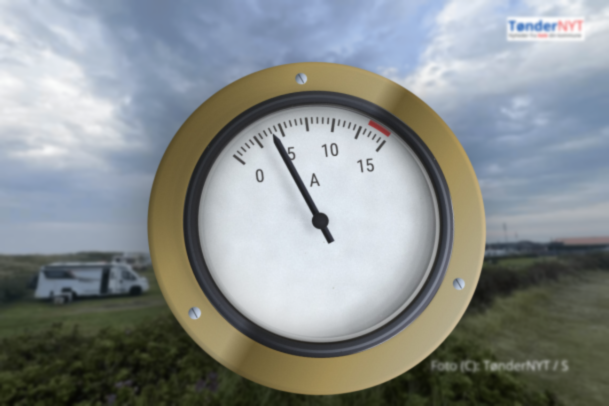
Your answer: 4 A
